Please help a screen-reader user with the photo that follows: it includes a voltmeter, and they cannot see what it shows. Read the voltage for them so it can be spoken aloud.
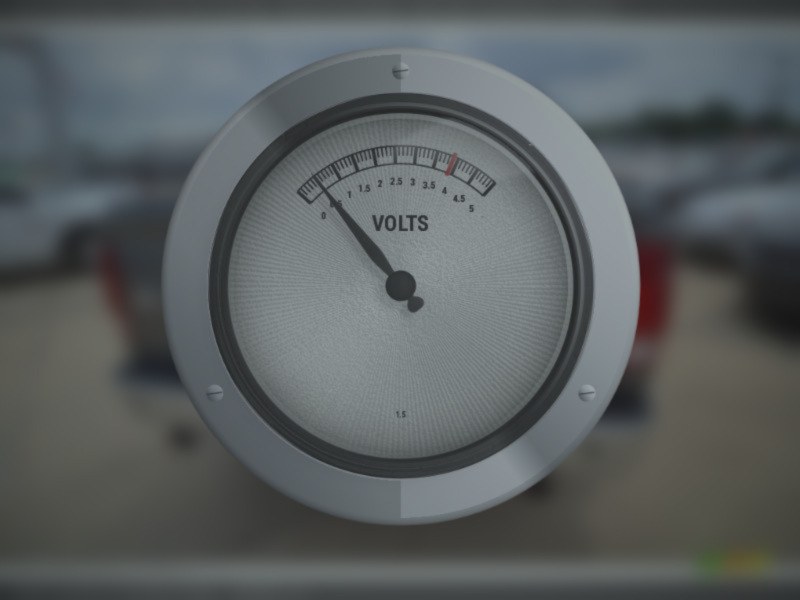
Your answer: 0.5 V
